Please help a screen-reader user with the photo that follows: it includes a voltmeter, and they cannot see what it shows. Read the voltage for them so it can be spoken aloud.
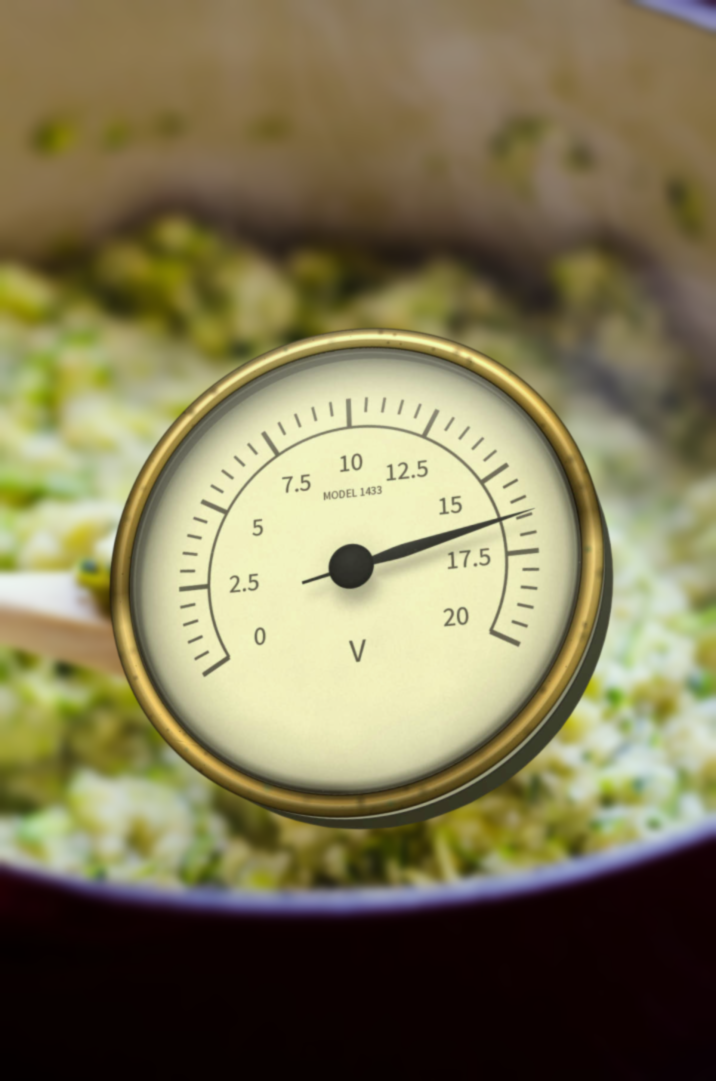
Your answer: 16.5 V
